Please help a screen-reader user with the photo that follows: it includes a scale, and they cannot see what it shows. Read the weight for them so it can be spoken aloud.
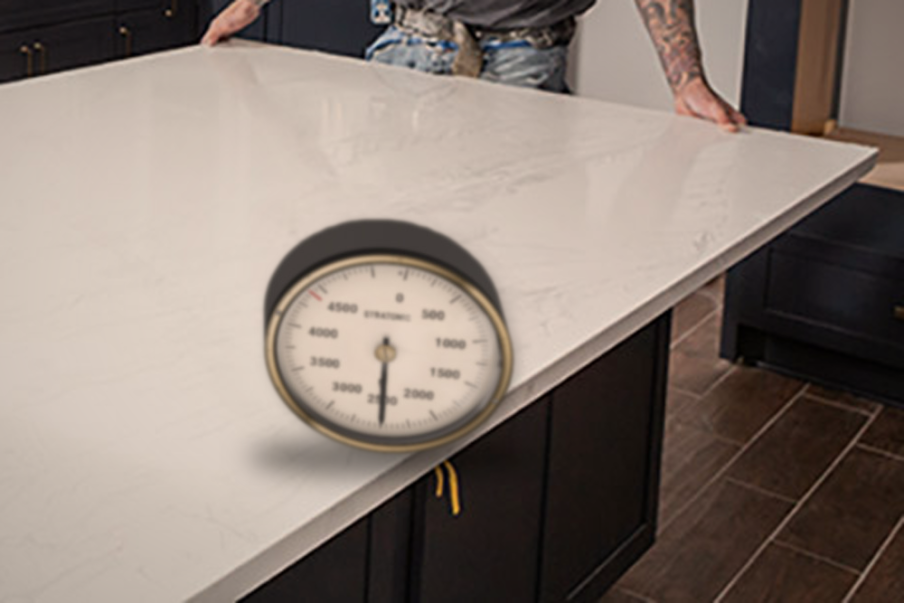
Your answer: 2500 g
